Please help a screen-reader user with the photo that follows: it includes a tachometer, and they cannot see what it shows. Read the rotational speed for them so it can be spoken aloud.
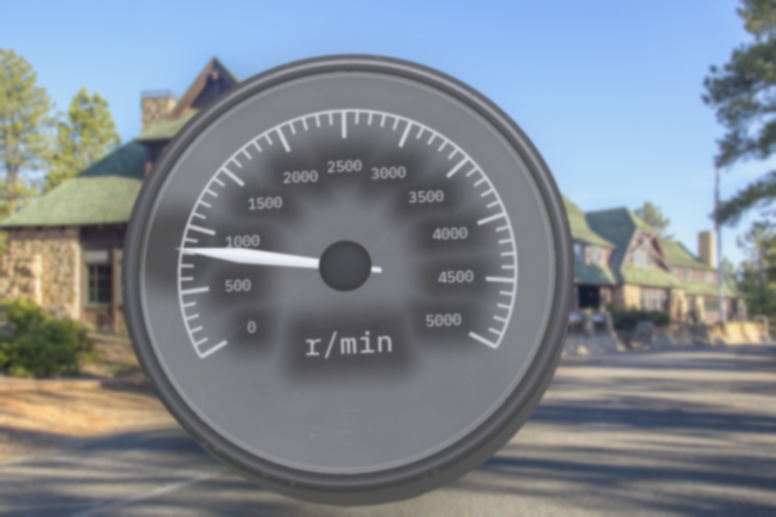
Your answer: 800 rpm
